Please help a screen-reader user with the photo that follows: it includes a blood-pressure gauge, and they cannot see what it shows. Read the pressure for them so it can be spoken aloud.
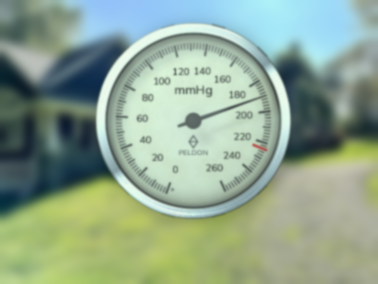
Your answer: 190 mmHg
